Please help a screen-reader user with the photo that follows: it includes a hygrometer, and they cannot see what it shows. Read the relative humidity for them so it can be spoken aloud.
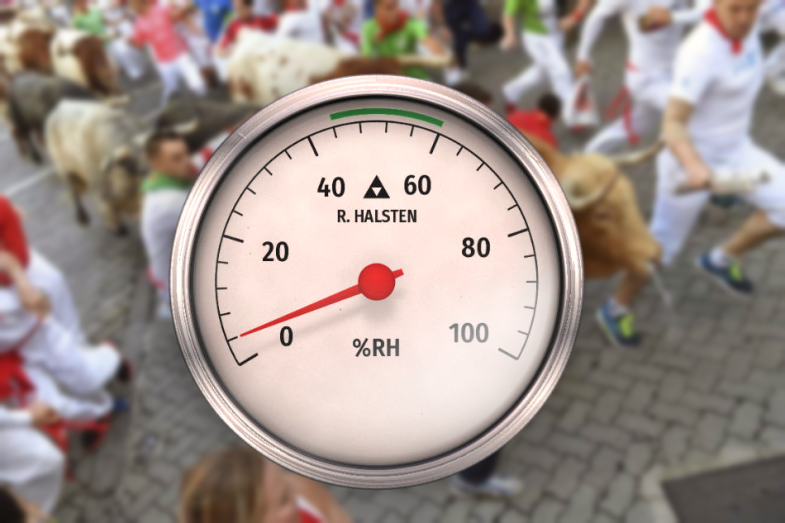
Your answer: 4 %
